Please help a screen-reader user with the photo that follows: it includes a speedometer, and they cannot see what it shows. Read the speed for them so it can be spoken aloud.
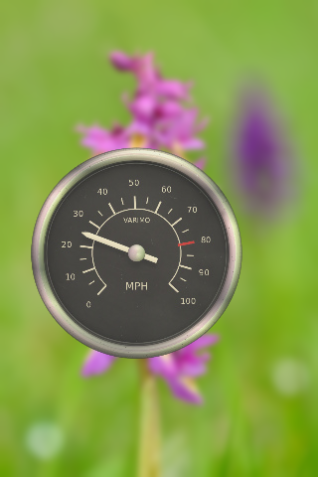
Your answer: 25 mph
